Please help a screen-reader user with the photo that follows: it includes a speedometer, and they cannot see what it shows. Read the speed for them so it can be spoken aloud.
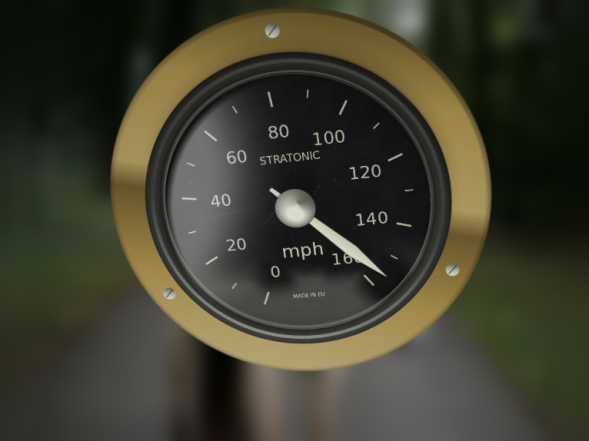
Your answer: 155 mph
